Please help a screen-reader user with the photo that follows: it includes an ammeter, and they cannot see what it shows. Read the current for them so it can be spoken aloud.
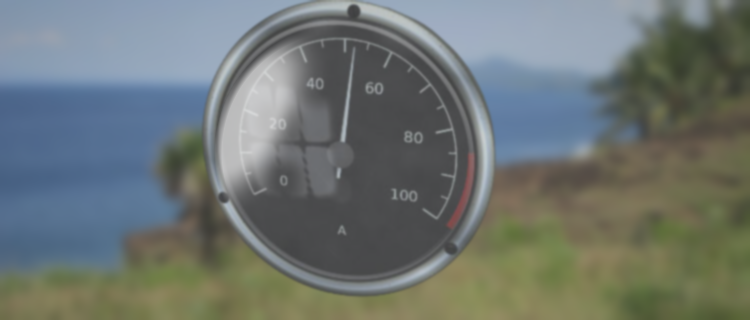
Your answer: 52.5 A
